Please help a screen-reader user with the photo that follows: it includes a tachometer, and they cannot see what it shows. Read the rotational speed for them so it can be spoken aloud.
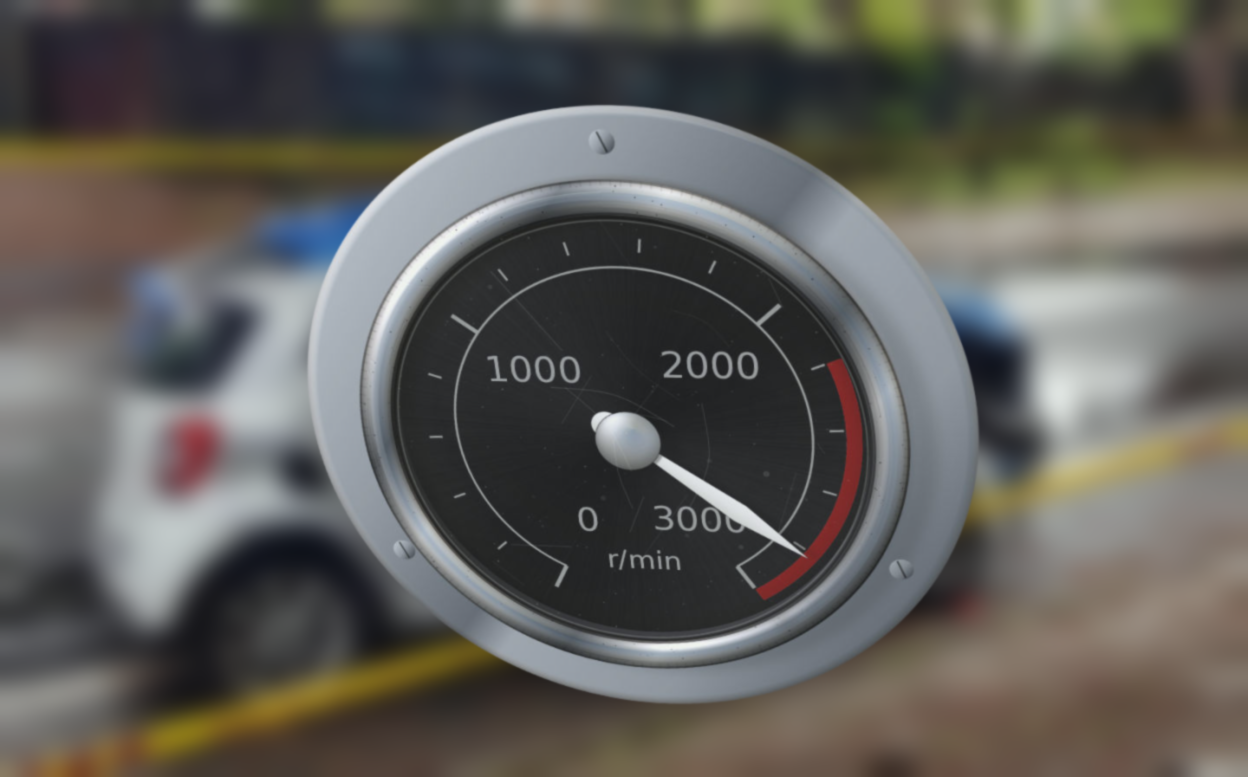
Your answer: 2800 rpm
